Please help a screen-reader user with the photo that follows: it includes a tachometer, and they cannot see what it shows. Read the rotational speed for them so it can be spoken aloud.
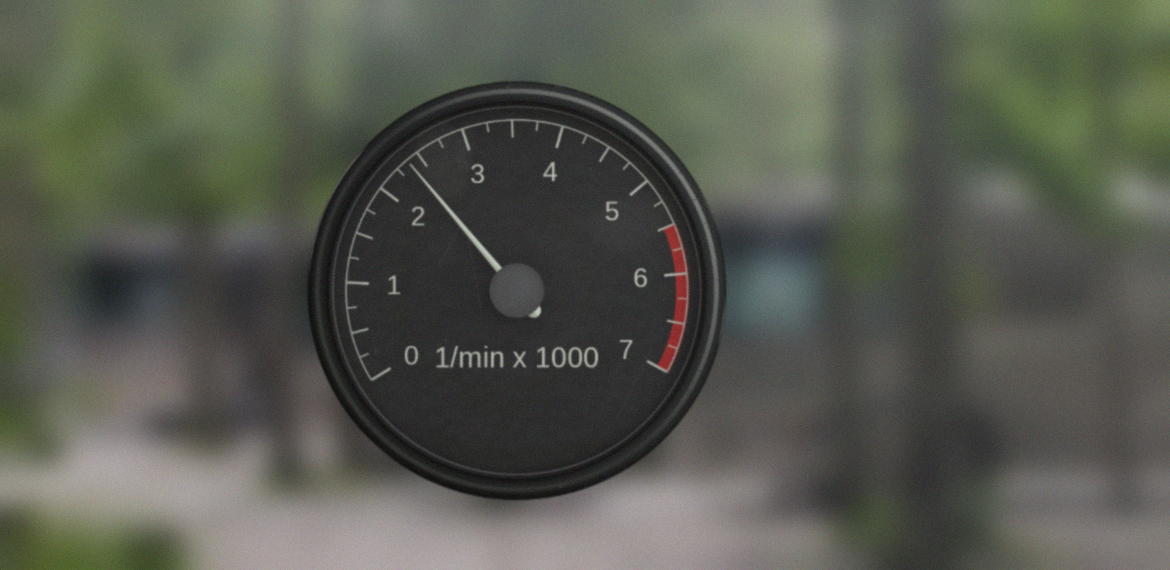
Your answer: 2375 rpm
